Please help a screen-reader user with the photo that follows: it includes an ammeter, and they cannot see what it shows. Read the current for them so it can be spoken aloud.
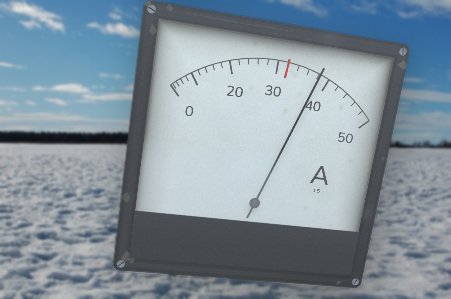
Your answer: 38 A
